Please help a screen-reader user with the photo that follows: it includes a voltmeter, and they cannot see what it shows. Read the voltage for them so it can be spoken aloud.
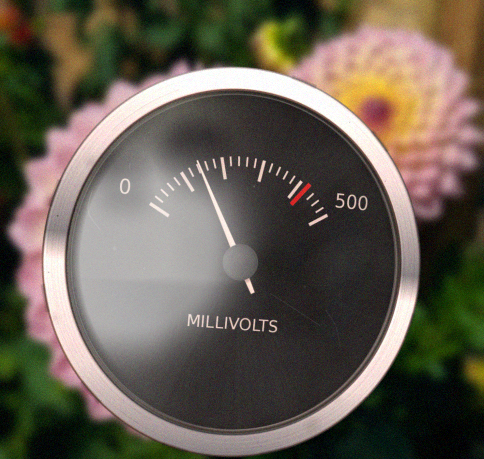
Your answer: 140 mV
